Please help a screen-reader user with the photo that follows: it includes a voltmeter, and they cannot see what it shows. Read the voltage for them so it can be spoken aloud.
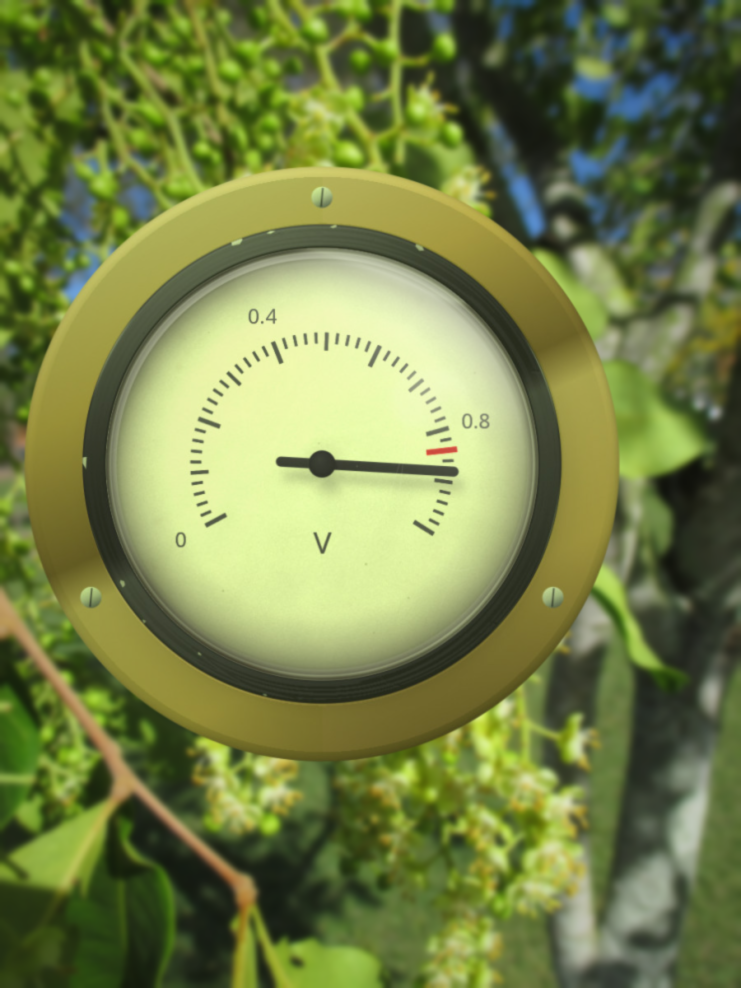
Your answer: 0.88 V
